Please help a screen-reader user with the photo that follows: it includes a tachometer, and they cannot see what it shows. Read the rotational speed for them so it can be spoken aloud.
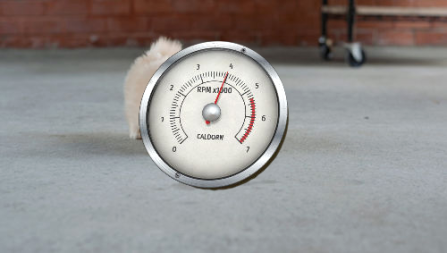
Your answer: 4000 rpm
